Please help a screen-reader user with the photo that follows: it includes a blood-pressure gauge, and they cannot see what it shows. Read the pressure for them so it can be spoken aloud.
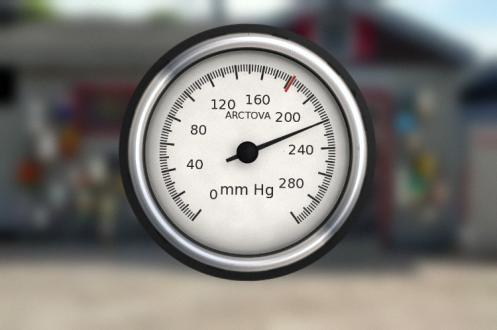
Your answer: 220 mmHg
